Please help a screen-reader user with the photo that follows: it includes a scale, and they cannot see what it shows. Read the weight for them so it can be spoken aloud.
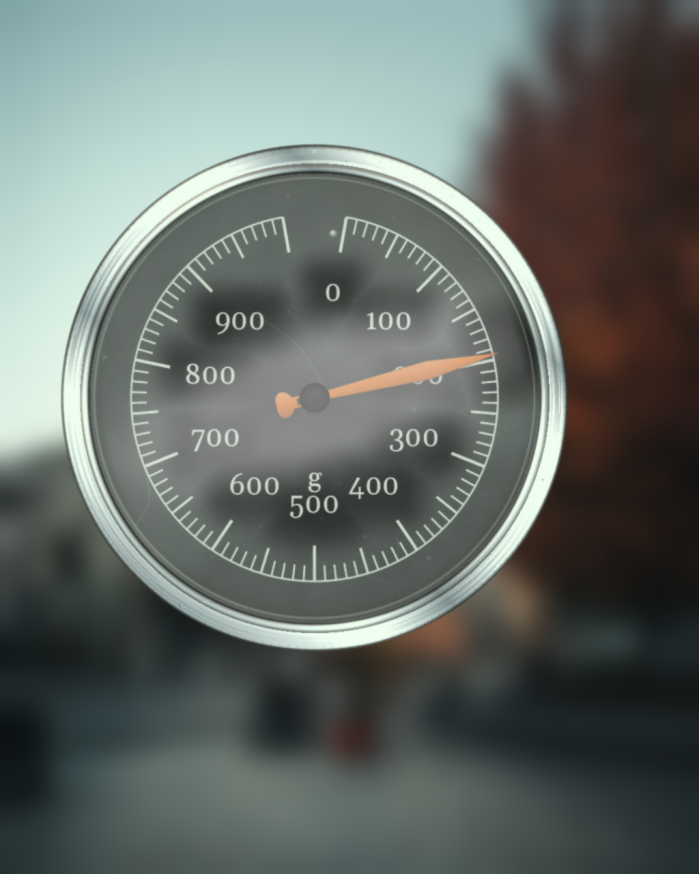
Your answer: 195 g
